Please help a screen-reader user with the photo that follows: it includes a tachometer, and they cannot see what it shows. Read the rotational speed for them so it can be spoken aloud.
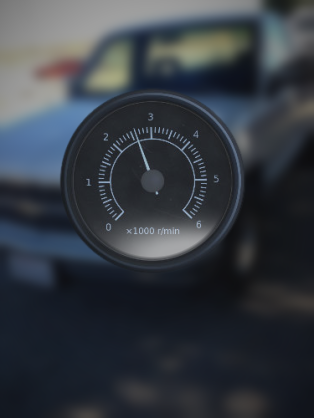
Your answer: 2600 rpm
